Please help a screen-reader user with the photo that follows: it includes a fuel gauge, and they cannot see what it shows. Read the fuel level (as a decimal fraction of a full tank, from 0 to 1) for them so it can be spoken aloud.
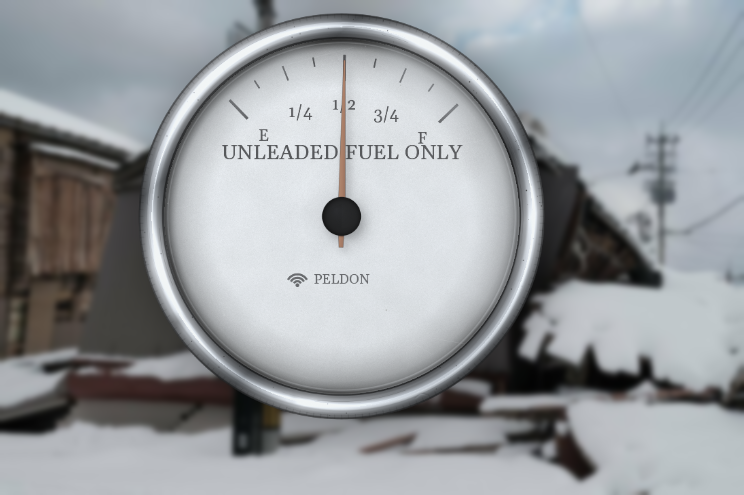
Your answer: 0.5
